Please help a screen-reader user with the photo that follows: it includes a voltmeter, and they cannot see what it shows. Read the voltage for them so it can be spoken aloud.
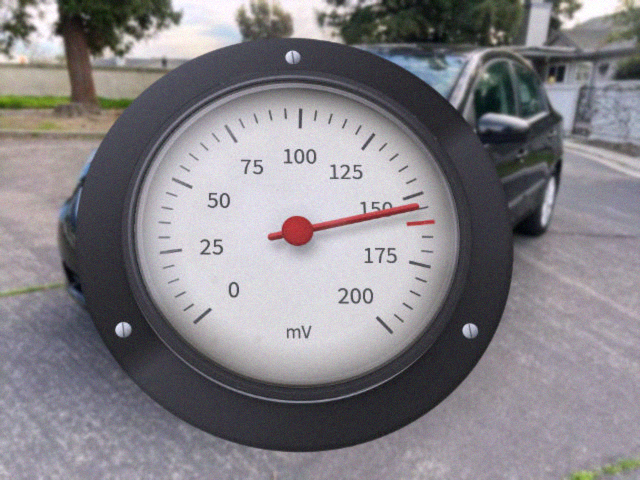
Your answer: 155 mV
